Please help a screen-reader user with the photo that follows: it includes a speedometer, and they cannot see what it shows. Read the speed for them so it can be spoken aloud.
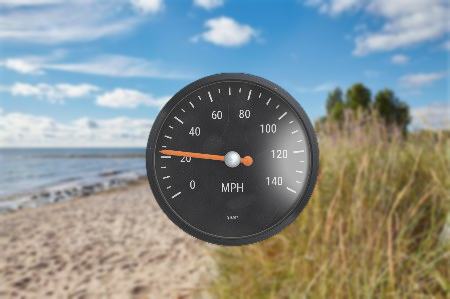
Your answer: 22.5 mph
